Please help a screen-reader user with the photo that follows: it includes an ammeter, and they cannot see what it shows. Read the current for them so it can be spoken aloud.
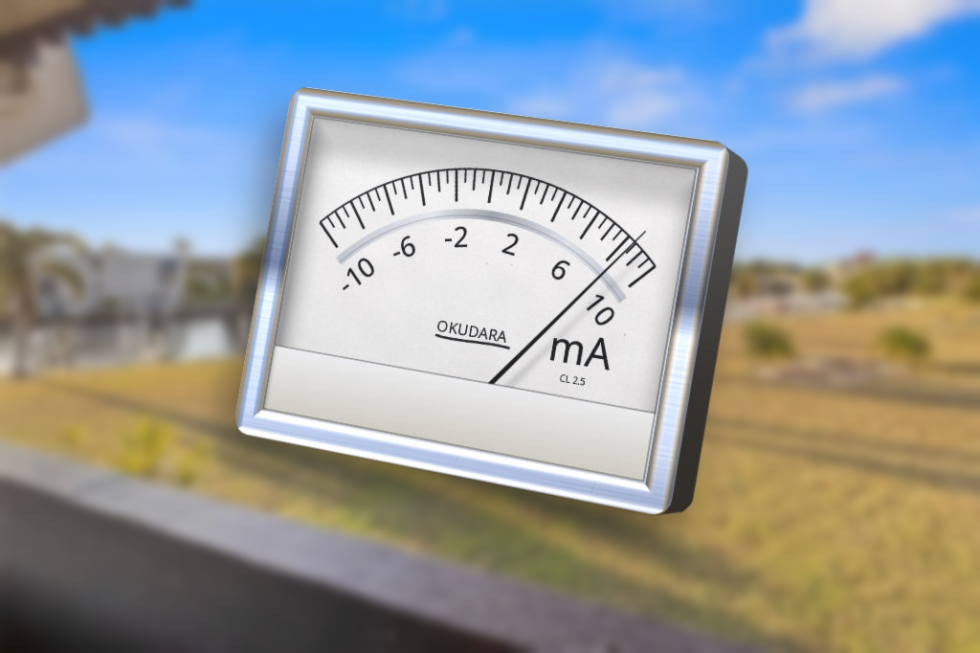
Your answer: 8.5 mA
